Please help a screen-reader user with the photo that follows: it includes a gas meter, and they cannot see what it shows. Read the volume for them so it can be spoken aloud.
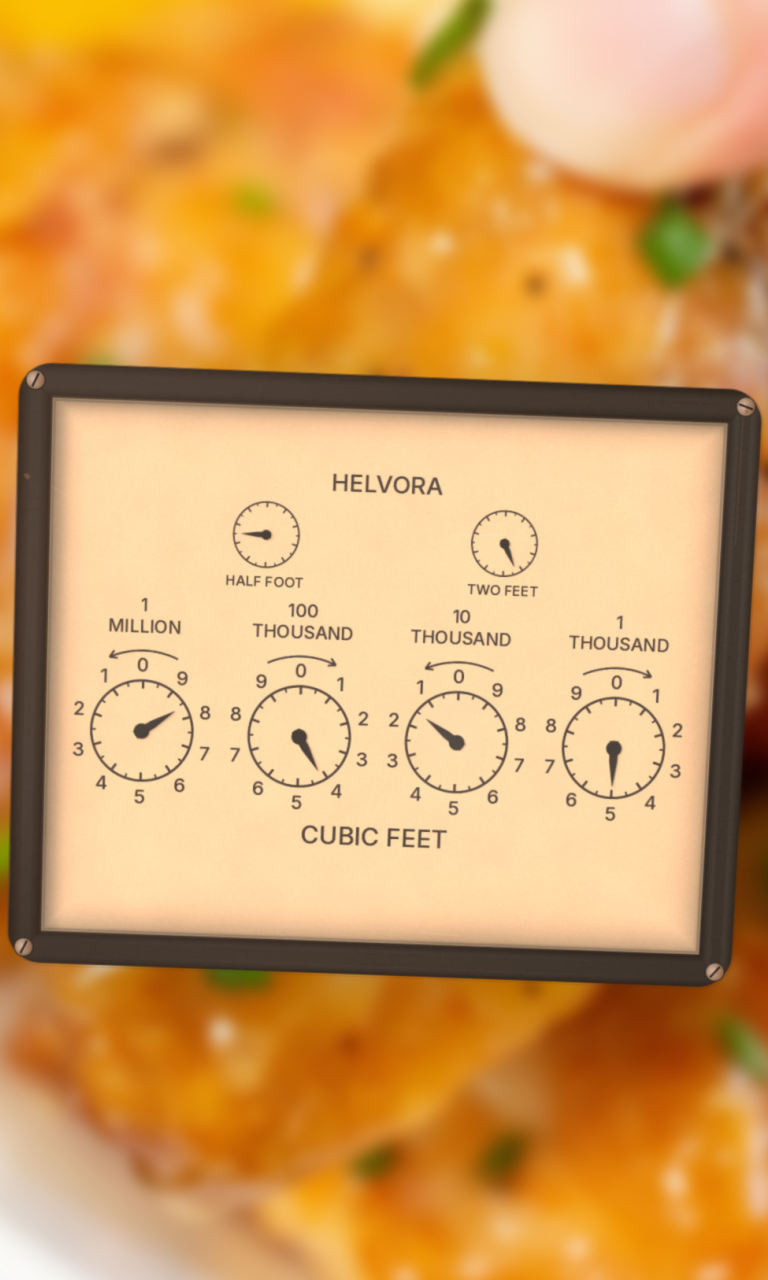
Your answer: 841500 ft³
